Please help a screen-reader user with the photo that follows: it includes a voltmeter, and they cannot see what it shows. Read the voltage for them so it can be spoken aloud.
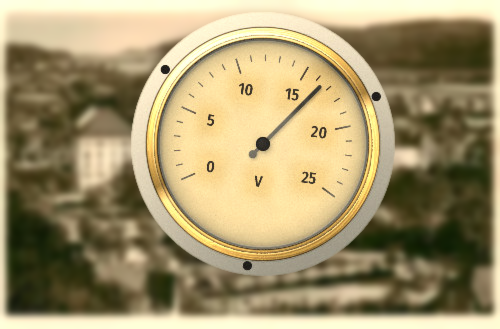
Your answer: 16.5 V
